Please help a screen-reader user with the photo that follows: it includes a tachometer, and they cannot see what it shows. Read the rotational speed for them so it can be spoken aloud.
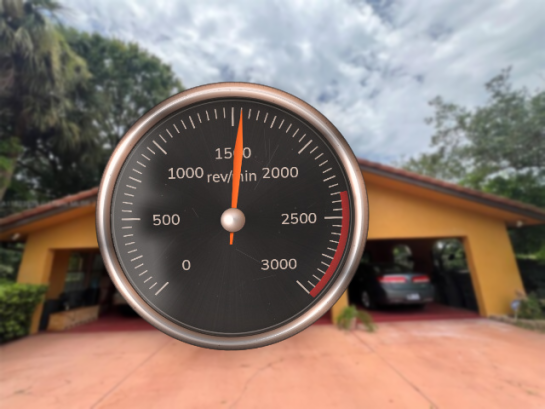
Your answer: 1550 rpm
